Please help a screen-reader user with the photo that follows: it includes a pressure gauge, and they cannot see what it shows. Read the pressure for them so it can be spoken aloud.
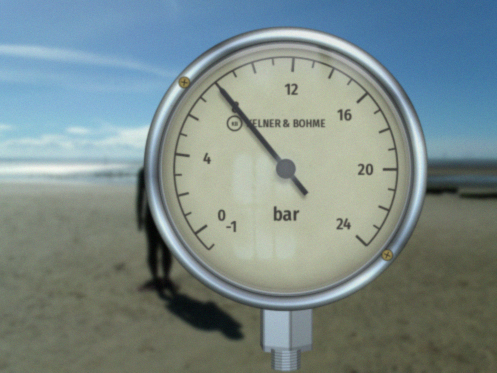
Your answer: 8 bar
